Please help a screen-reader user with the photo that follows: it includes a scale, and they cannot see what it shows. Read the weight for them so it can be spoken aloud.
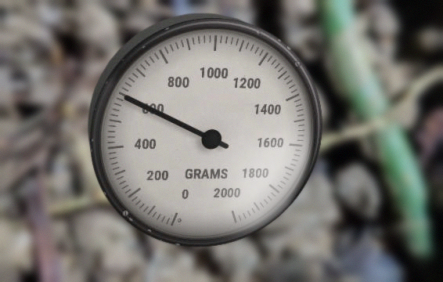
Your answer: 600 g
